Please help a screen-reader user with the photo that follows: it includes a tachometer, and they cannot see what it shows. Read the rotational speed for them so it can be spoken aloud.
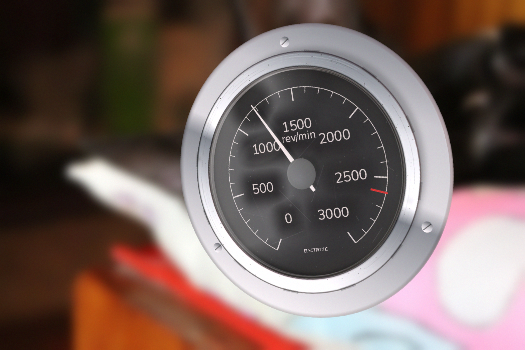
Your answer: 1200 rpm
